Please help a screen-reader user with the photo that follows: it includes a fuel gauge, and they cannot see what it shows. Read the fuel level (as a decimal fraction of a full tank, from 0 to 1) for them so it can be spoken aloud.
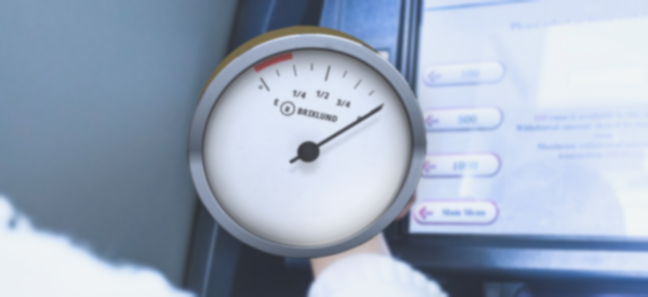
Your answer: 1
